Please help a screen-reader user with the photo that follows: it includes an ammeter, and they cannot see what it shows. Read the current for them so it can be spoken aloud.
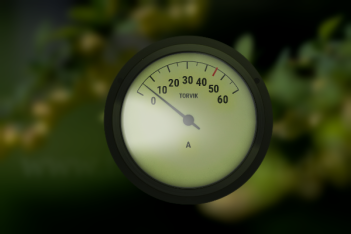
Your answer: 5 A
